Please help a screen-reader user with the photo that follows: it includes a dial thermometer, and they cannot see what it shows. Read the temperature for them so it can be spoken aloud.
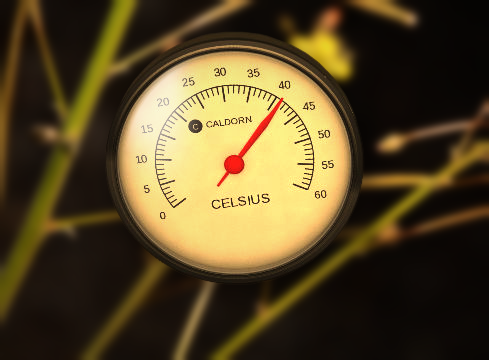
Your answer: 41 °C
